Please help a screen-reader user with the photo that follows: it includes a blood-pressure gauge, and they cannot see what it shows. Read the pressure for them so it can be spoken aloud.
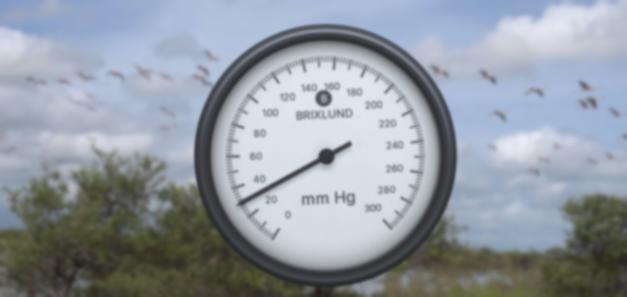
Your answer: 30 mmHg
